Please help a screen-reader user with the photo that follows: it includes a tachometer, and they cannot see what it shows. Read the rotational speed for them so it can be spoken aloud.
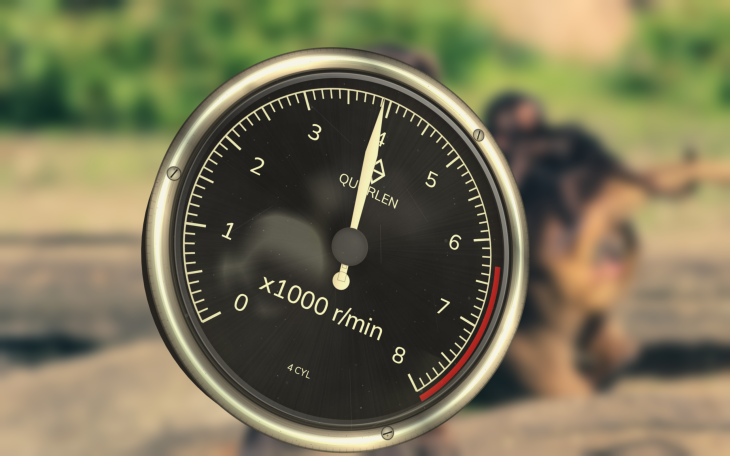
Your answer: 3900 rpm
